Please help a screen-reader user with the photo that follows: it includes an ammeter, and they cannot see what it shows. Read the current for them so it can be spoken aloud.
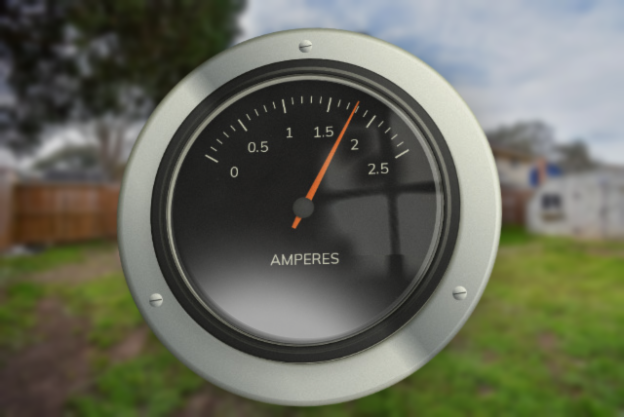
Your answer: 1.8 A
